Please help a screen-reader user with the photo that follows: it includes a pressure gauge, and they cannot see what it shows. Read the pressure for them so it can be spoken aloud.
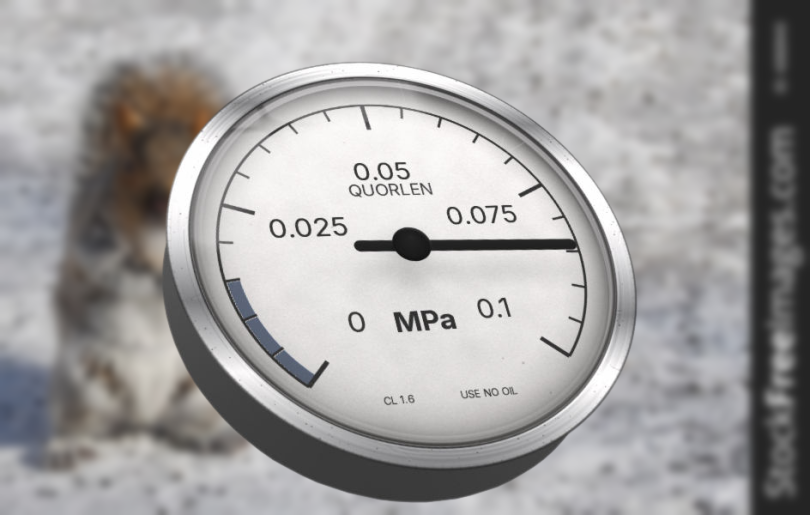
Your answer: 0.085 MPa
